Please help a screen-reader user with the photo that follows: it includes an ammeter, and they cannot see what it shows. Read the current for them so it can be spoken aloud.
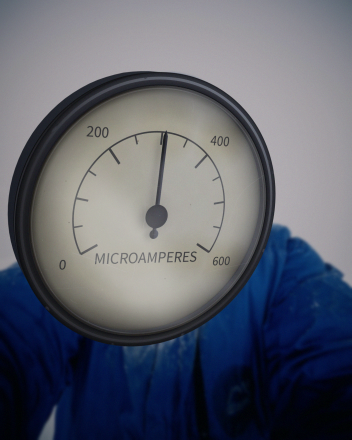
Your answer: 300 µA
